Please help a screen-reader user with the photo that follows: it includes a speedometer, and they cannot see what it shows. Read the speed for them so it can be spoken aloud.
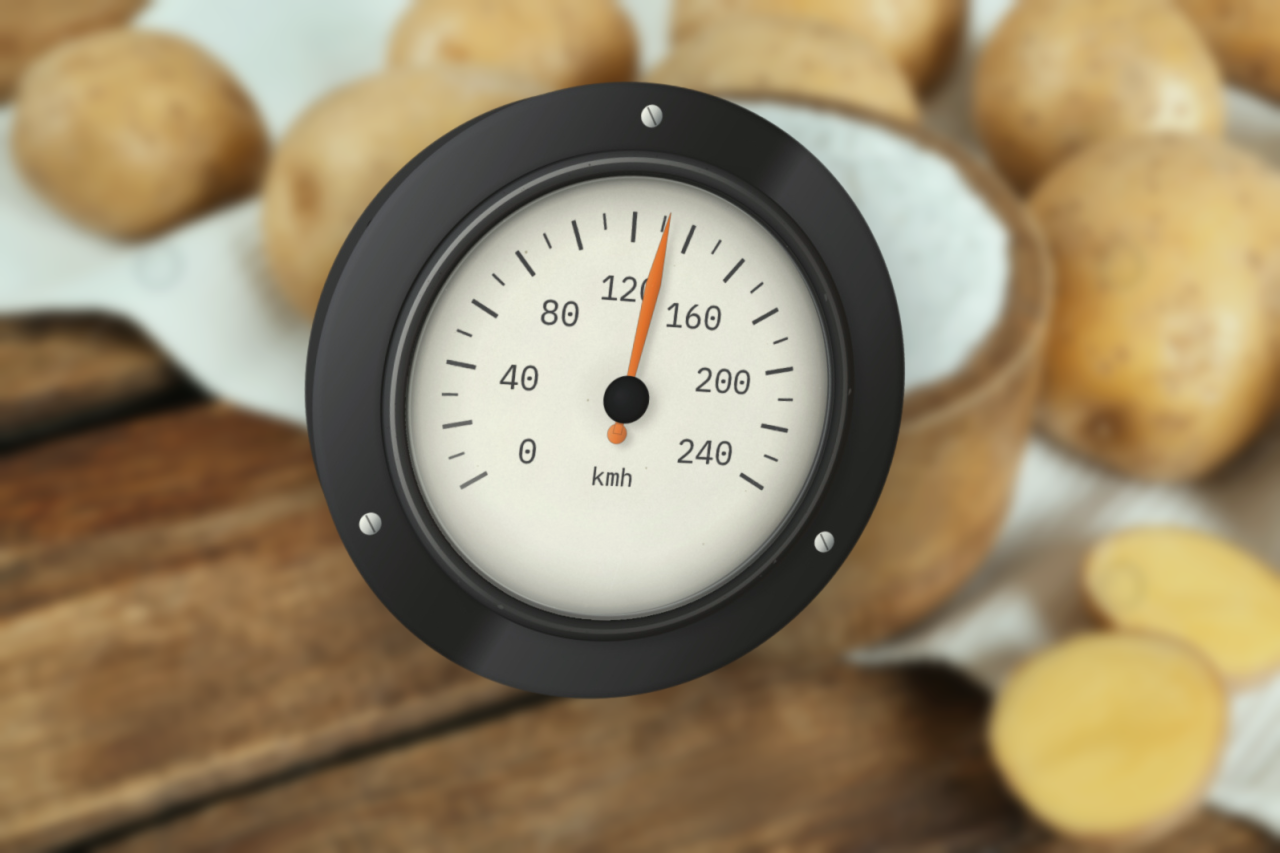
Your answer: 130 km/h
